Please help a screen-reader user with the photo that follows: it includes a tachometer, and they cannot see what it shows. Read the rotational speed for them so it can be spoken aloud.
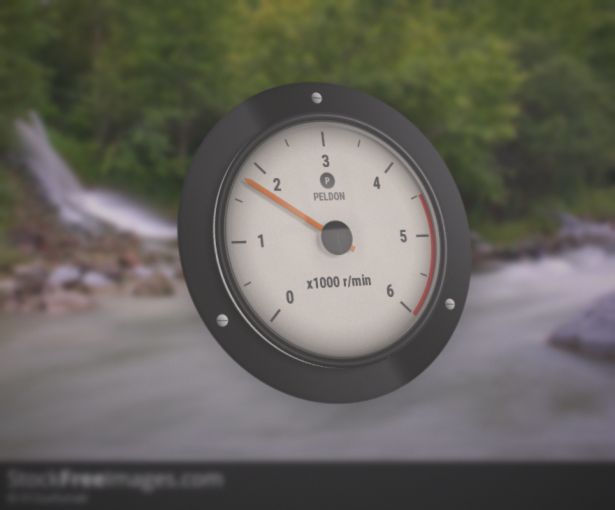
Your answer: 1750 rpm
